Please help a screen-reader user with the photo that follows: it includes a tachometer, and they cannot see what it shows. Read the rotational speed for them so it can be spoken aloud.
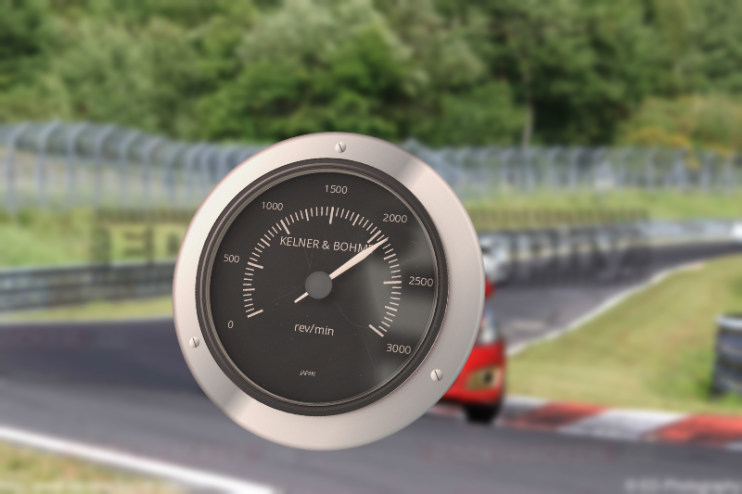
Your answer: 2100 rpm
